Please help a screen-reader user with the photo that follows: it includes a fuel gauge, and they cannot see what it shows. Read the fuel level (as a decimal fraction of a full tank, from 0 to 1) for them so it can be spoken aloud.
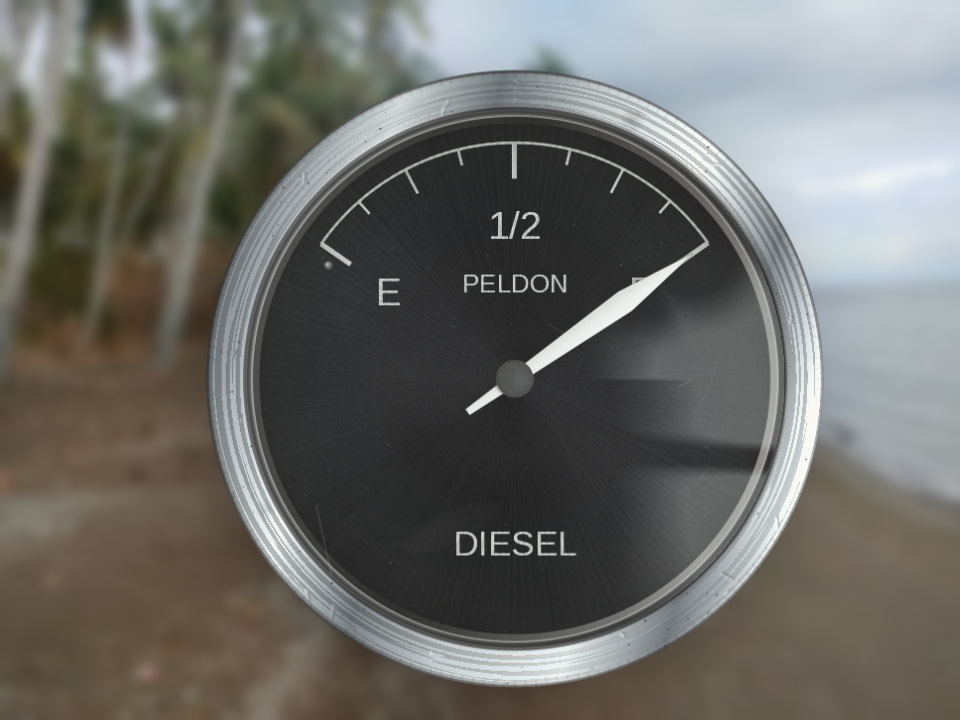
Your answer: 1
